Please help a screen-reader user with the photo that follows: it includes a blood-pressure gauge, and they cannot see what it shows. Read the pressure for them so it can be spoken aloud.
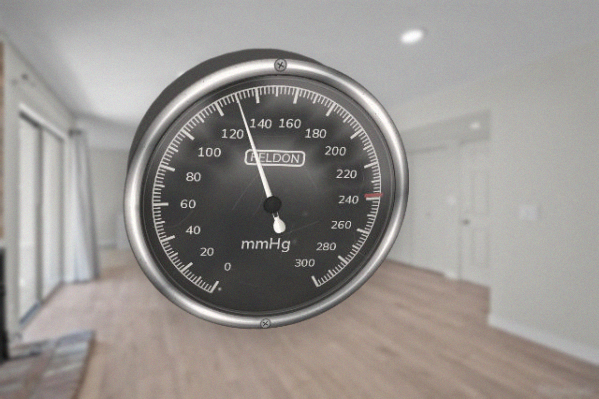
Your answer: 130 mmHg
